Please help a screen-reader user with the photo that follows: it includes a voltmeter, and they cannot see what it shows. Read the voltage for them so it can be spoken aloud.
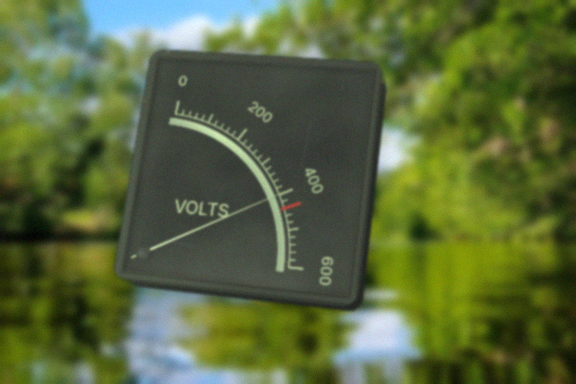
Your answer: 400 V
